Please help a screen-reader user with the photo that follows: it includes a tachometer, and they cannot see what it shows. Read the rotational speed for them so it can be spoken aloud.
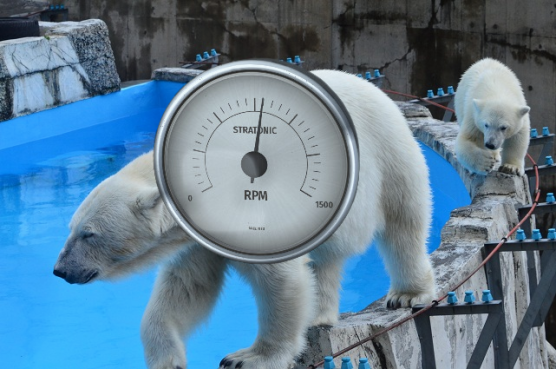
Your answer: 800 rpm
